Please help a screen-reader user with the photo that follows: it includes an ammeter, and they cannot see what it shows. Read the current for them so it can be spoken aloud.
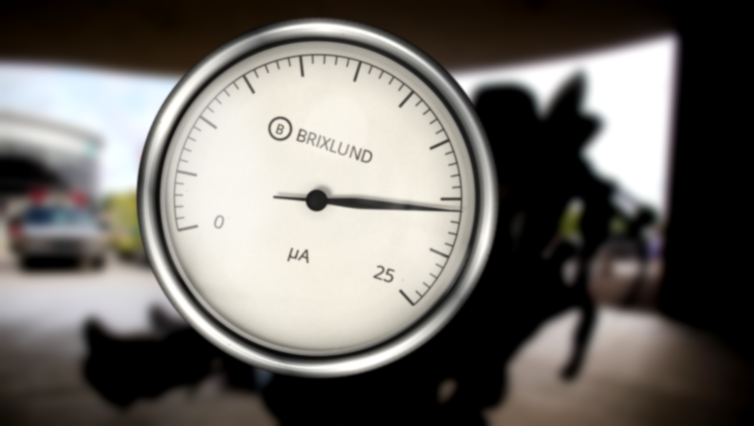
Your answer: 20.5 µA
